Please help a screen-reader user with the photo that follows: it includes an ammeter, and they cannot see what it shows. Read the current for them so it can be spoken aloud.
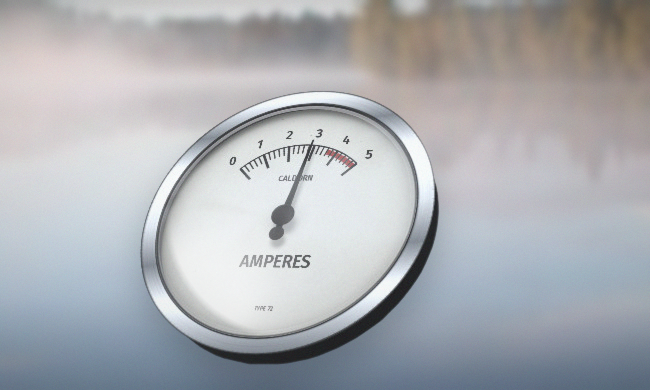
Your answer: 3 A
